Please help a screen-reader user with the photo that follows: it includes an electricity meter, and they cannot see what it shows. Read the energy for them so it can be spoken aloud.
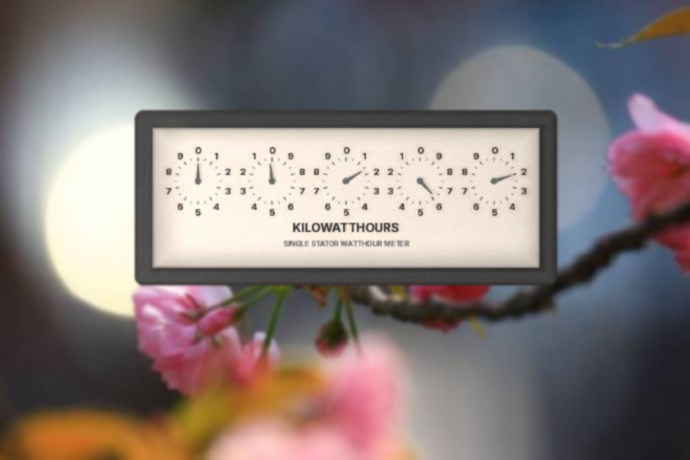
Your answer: 162 kWh
